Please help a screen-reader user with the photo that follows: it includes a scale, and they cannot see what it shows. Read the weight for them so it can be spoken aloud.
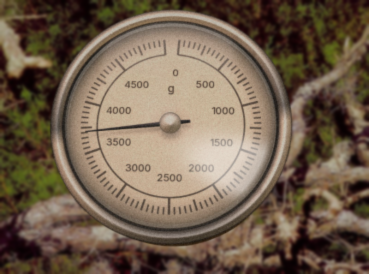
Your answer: 3700 g
